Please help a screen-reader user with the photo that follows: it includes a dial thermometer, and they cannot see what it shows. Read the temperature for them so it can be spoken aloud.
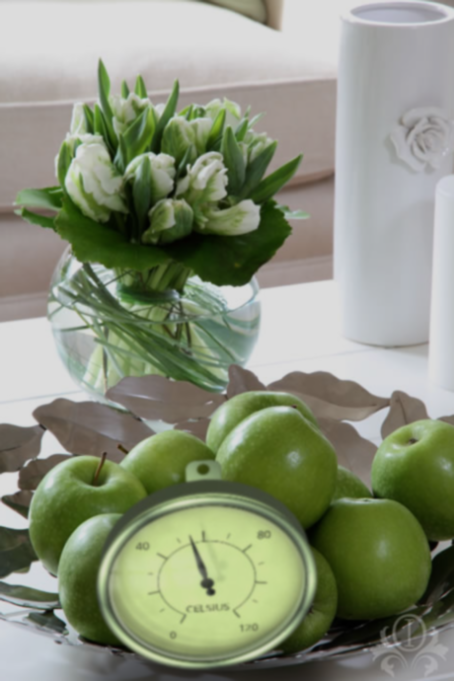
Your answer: 55 °C
